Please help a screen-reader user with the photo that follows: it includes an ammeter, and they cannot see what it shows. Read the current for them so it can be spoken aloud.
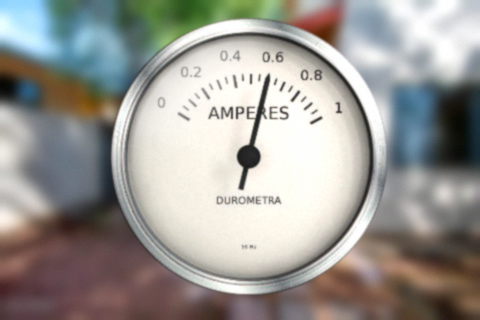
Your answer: 0.6 A
